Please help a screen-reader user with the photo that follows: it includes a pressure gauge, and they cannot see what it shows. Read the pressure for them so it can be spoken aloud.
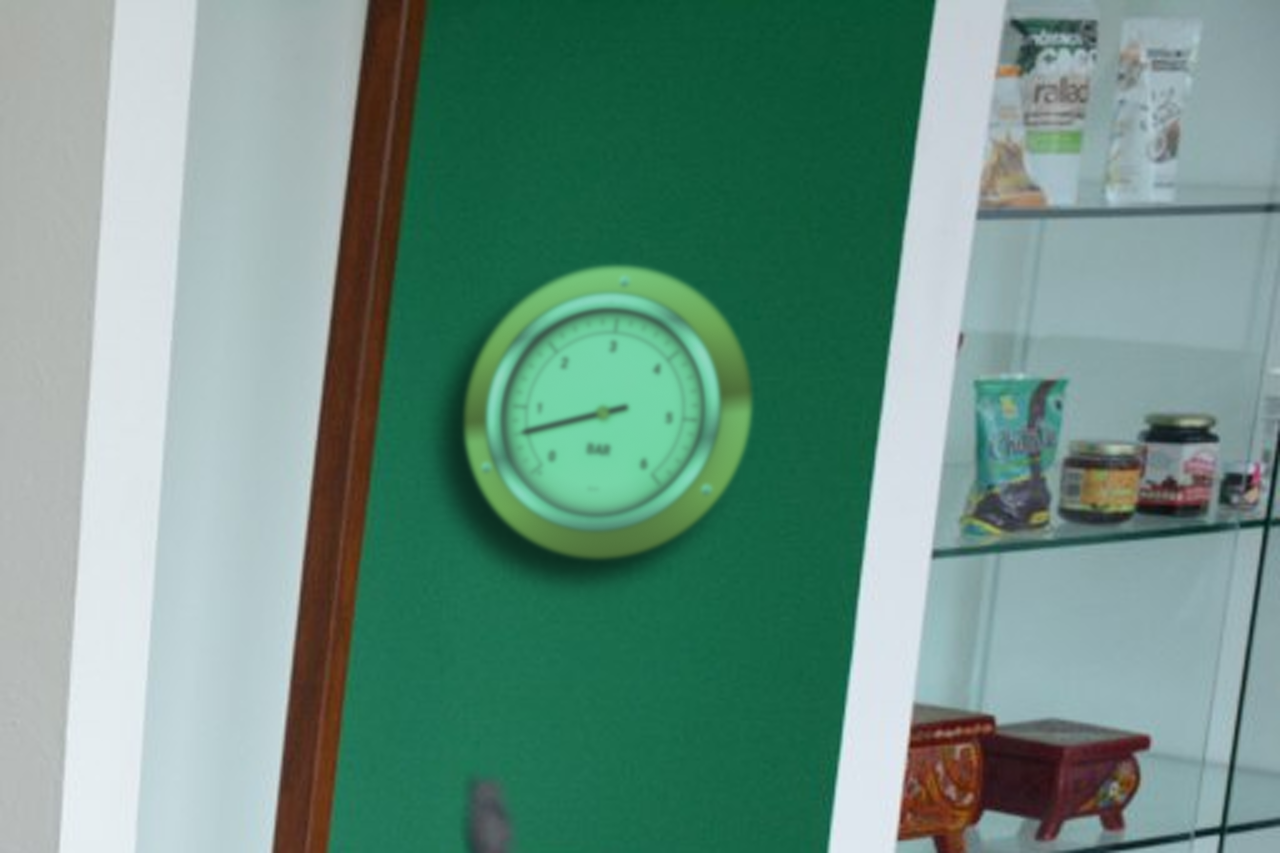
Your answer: 0.6 bar
